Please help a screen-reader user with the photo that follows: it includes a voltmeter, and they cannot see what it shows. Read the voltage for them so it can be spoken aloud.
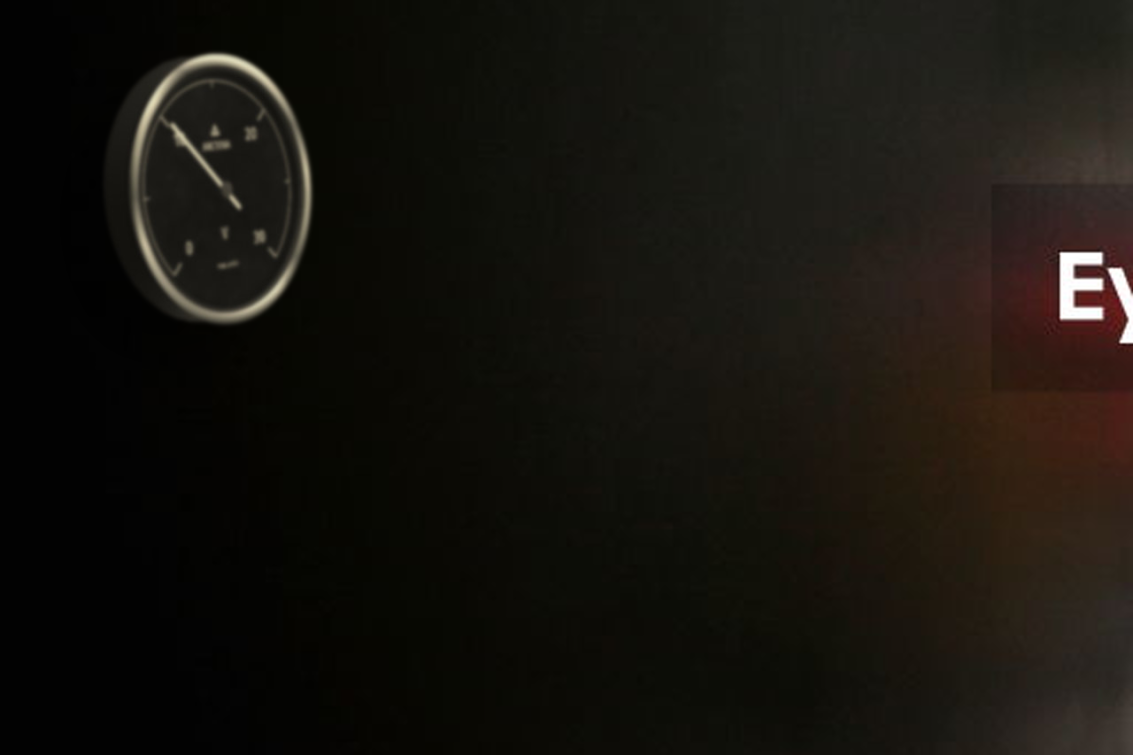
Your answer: 10 V
